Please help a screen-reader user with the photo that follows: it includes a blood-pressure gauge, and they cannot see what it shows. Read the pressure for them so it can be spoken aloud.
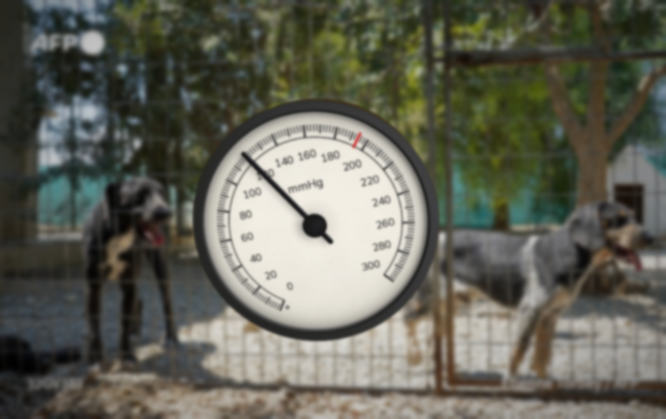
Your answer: 120 mmHg
